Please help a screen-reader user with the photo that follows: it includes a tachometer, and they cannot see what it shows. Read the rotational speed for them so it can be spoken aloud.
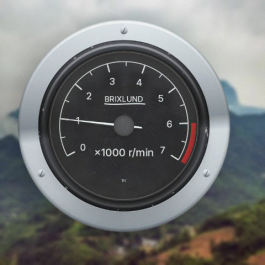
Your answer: 1000 rpm
